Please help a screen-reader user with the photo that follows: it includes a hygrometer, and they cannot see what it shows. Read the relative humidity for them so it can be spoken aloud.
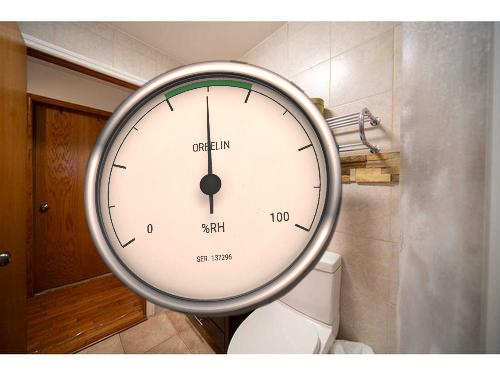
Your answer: 50 %
